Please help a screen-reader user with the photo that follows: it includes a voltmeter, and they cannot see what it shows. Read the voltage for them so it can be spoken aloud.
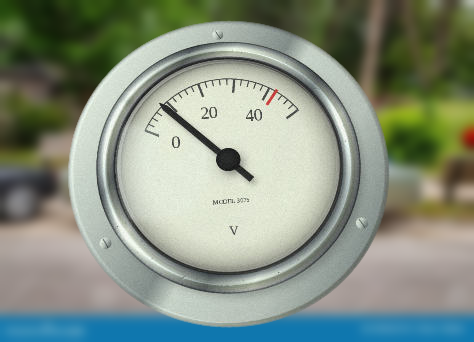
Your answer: 8 V
